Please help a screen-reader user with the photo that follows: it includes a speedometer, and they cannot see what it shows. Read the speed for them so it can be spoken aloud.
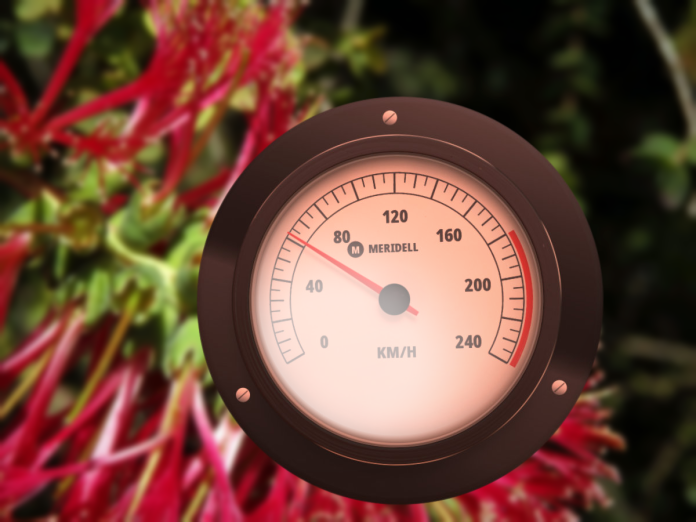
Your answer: 62.5 km/h
